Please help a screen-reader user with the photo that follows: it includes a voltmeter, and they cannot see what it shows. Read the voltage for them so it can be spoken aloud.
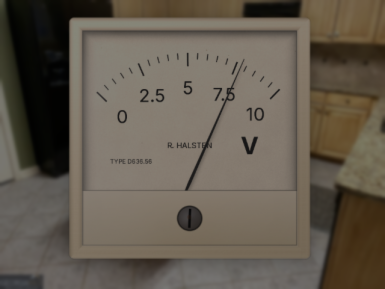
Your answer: 7.75 V
